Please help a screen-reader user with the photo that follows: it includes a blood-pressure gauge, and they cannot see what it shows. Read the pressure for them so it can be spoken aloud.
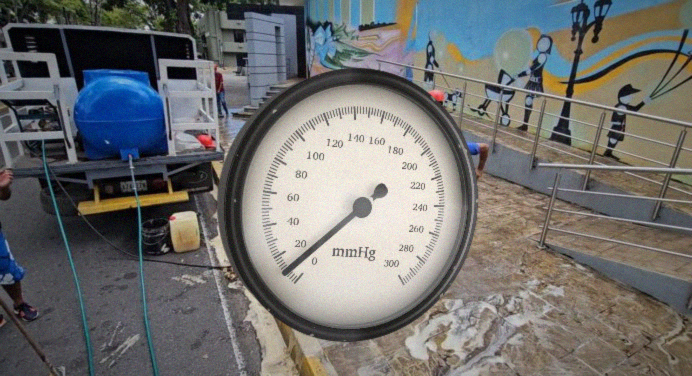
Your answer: 10 mmHg
